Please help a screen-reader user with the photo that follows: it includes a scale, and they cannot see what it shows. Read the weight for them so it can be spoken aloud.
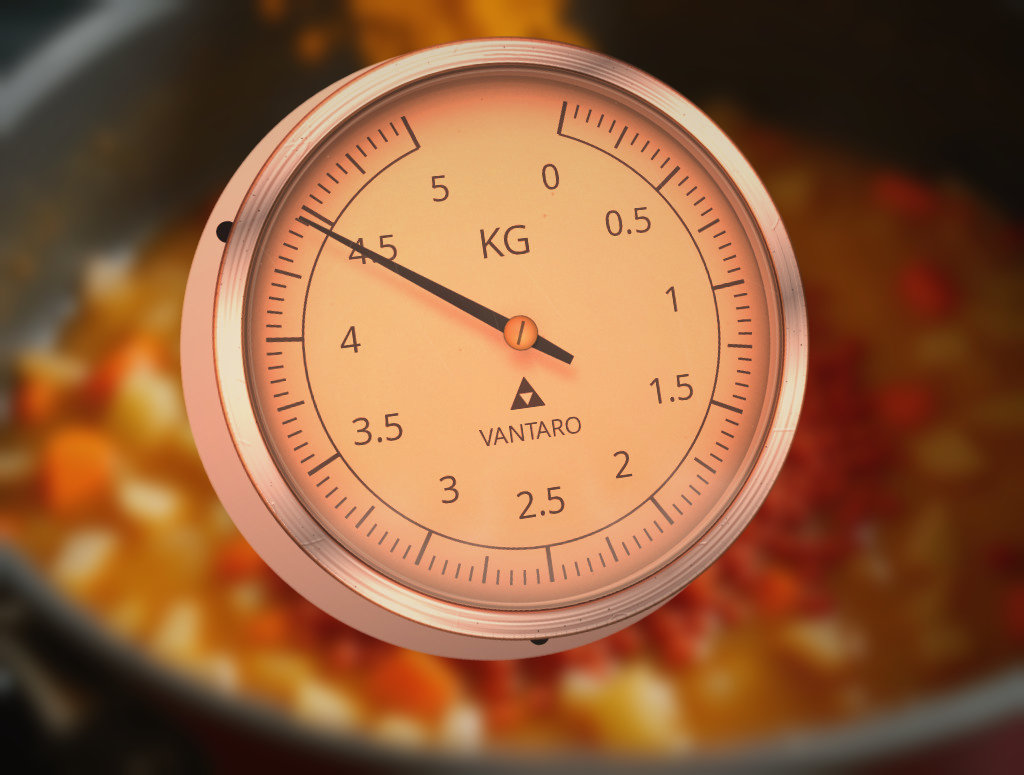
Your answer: 4.45 kg
